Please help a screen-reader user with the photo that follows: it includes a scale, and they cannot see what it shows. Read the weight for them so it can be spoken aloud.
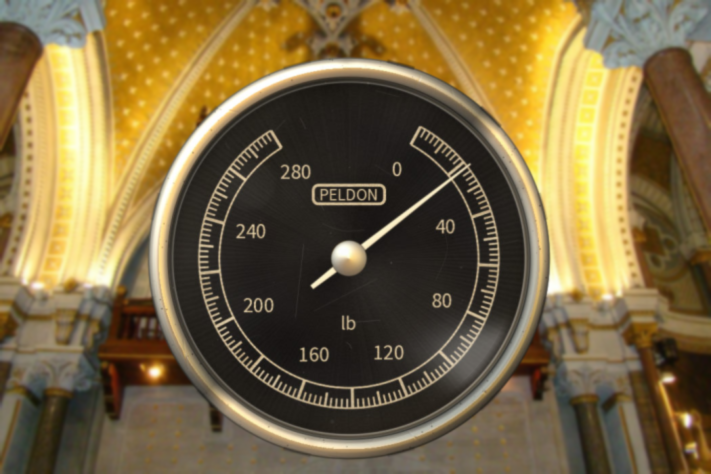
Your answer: 22 lb
